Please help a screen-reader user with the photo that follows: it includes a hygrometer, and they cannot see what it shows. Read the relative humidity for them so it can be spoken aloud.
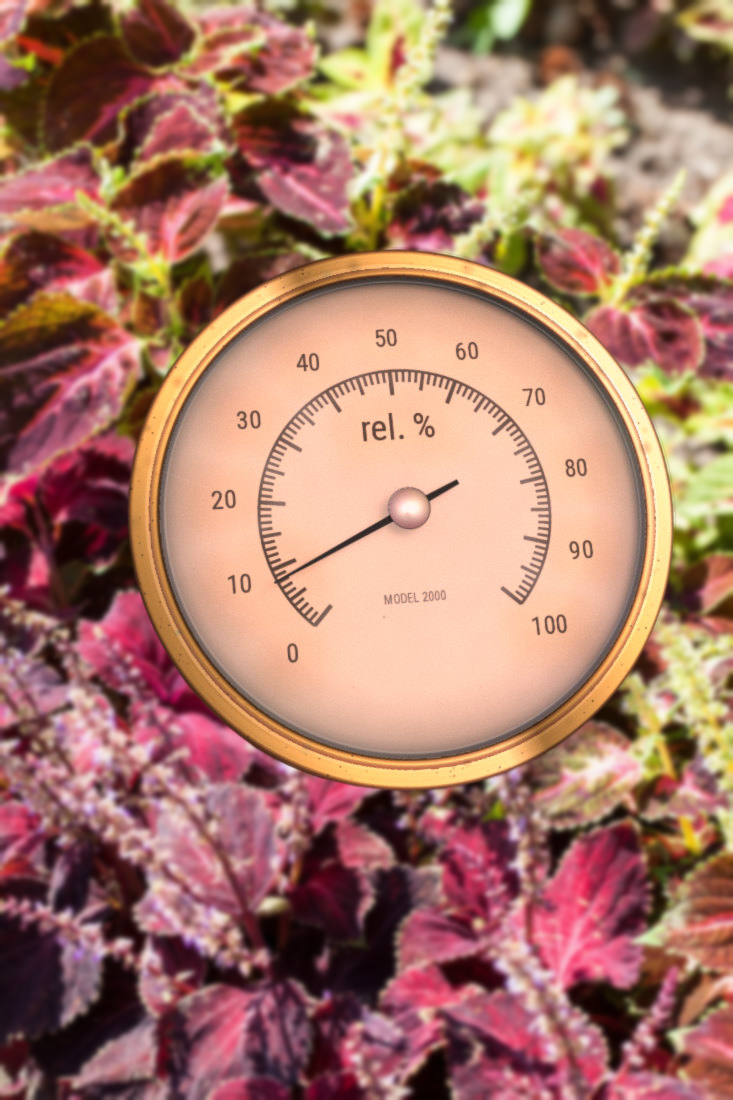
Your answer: 8 %
